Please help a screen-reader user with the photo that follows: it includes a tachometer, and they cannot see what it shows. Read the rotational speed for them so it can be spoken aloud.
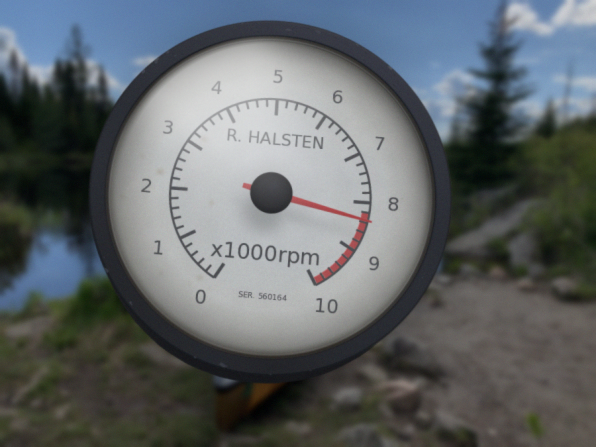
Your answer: 8400 rpm
